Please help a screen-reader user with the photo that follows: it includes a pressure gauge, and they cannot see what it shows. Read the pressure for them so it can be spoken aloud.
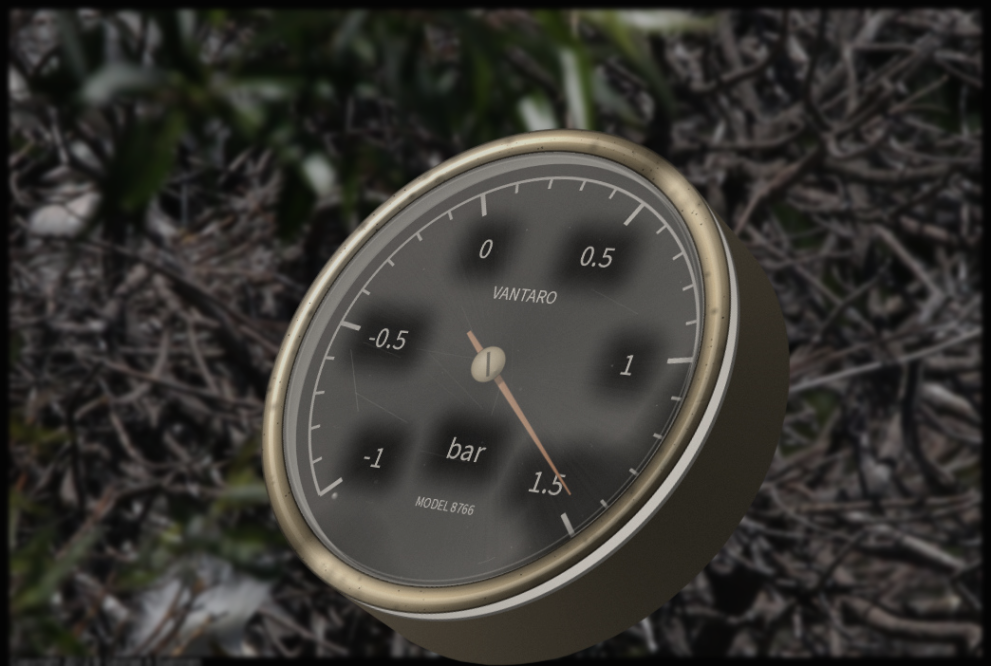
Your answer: 1.45 bar
